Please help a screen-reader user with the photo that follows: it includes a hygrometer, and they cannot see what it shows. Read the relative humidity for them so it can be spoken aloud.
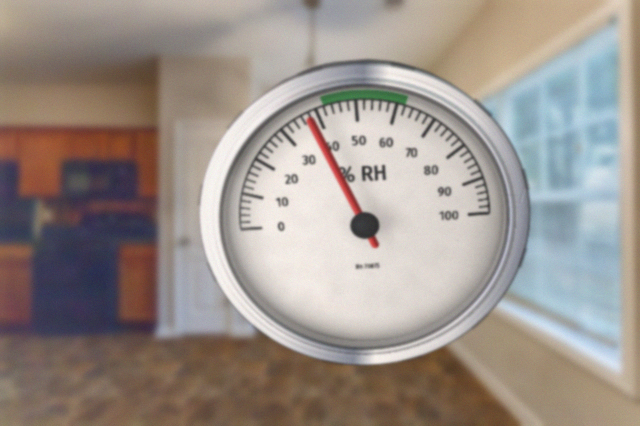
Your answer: 38 %
